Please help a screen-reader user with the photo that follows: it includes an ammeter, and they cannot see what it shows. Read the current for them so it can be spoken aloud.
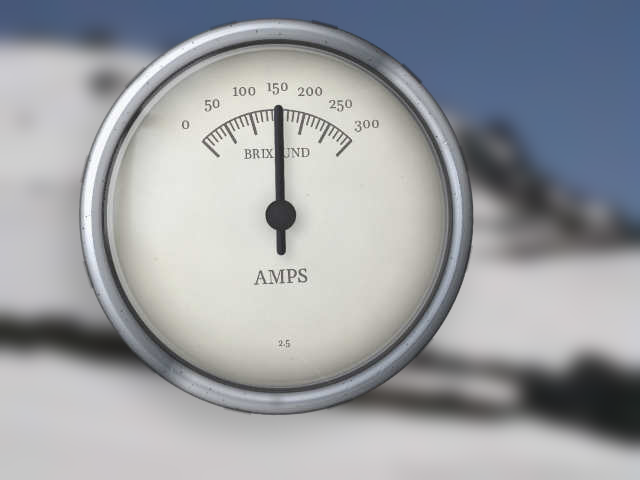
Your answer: 150 A
